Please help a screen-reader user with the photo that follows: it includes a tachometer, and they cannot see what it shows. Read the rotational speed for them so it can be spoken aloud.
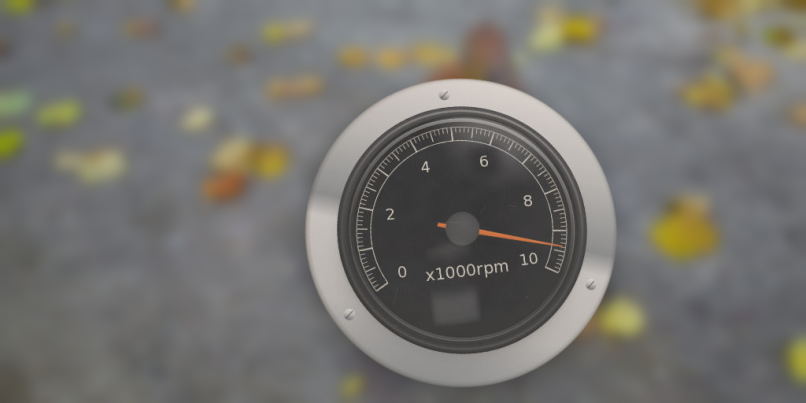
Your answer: 9400 rpm
